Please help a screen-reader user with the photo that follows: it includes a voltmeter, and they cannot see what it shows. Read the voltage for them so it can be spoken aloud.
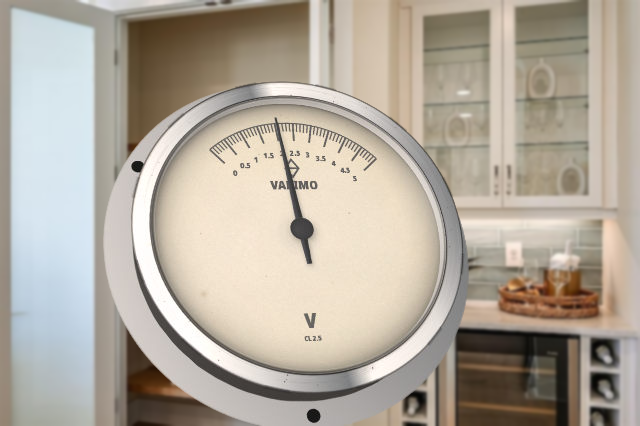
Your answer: 2 V
